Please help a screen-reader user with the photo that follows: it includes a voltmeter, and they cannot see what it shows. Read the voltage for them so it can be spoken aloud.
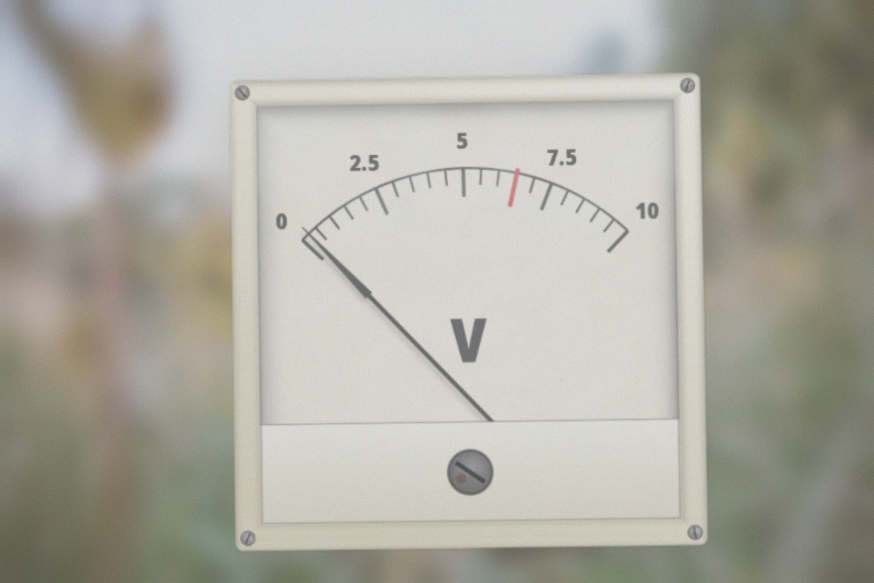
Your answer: 0.25 V
